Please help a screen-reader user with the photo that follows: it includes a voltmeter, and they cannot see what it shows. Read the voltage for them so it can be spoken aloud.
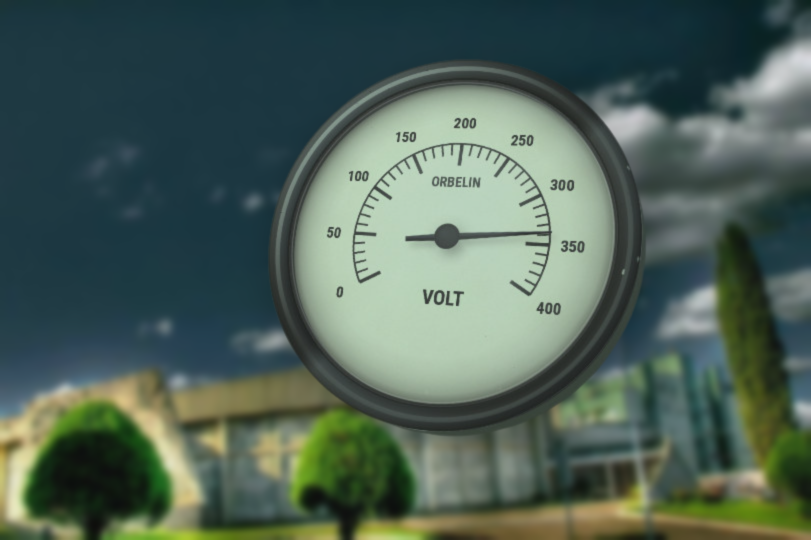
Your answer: 340 V
